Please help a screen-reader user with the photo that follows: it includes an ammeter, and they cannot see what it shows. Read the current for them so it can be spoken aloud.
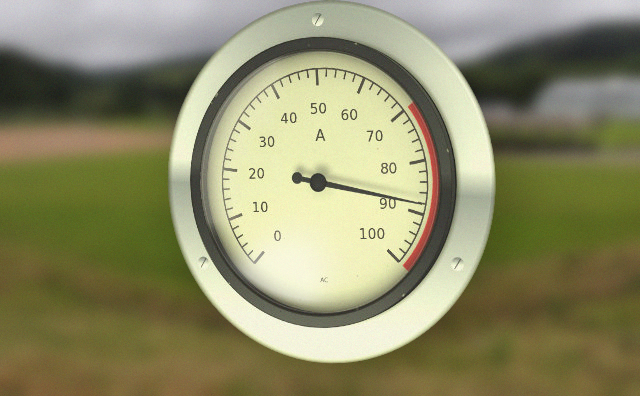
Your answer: 88 A
